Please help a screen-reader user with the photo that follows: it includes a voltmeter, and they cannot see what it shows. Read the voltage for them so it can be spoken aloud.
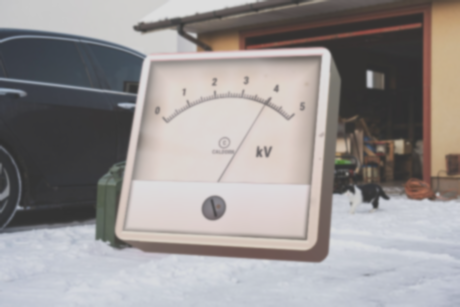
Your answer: 4 kV
